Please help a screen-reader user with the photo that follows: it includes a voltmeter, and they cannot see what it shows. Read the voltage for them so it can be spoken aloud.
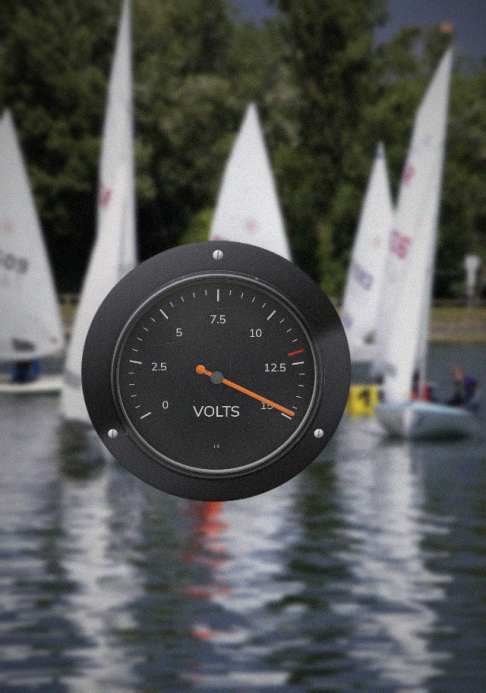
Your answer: 14.75 V
